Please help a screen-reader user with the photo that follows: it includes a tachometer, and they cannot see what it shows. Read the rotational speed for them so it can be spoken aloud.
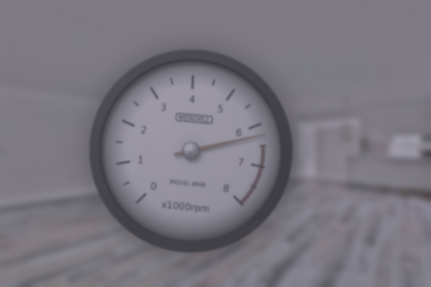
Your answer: 6250 rpm
